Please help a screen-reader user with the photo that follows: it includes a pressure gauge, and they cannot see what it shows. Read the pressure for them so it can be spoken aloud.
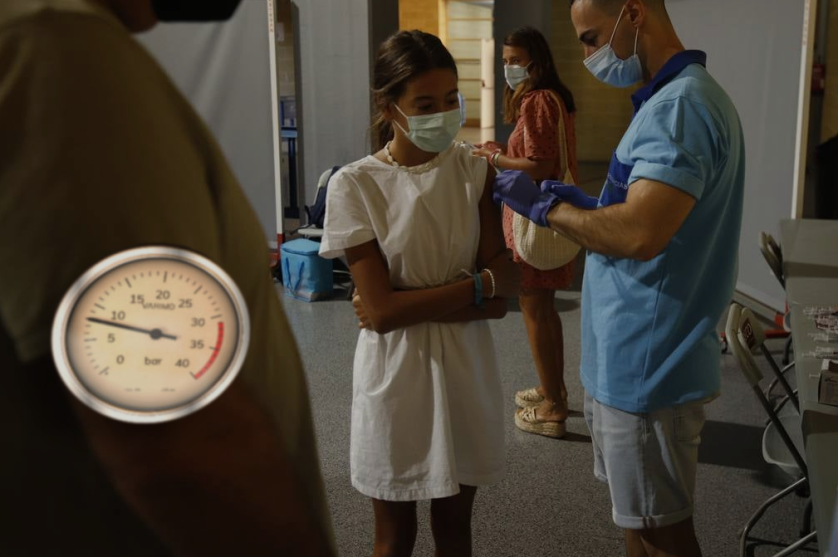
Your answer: 8 bar
